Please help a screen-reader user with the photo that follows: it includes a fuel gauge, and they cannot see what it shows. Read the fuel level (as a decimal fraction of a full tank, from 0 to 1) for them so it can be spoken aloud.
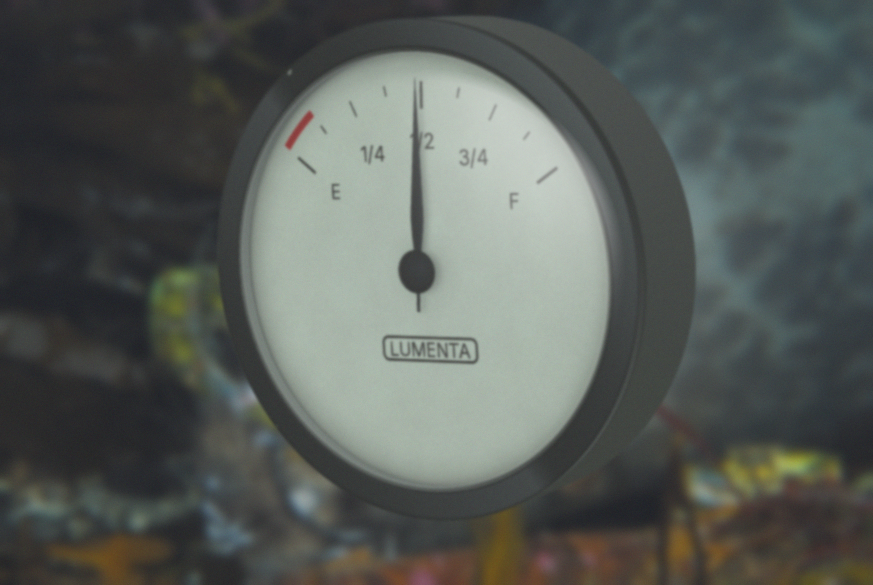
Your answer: 0.5
